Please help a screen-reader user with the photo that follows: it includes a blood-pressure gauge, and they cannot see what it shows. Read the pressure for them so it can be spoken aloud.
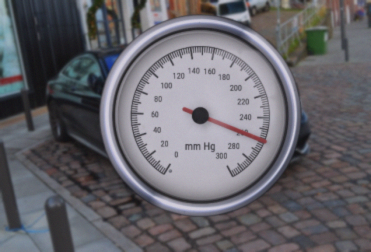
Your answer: 260 mmHg
